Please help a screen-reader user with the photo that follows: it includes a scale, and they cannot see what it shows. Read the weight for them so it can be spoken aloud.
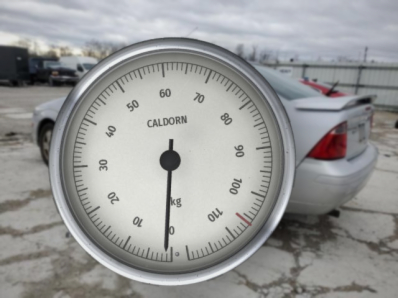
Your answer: 1 kg
